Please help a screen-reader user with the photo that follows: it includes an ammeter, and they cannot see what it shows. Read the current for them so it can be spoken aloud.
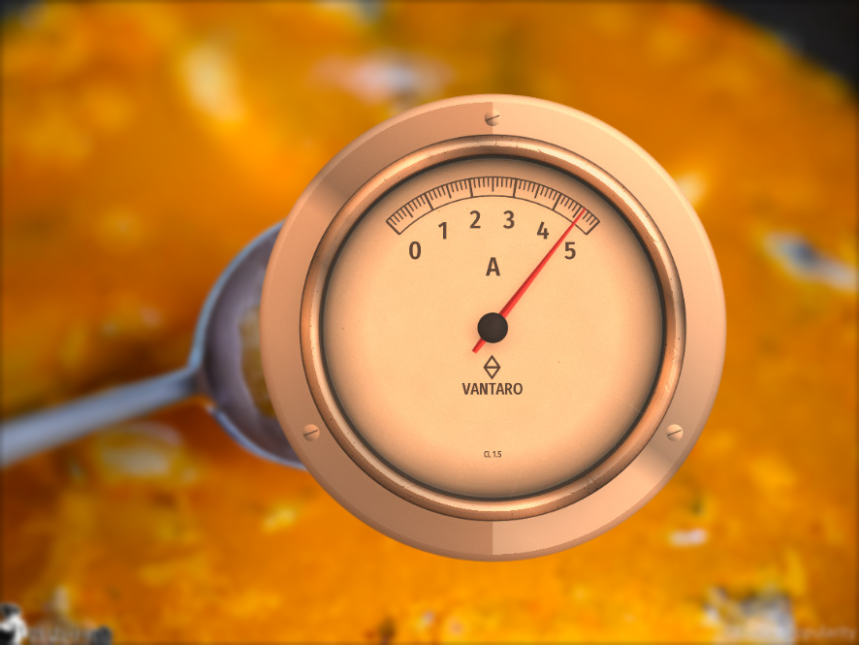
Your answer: 4.6 A
